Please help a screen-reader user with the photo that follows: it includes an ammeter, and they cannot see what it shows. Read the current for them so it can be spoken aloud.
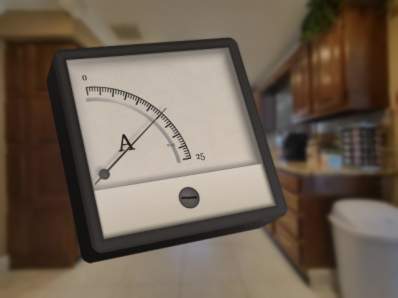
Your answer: 15 A
